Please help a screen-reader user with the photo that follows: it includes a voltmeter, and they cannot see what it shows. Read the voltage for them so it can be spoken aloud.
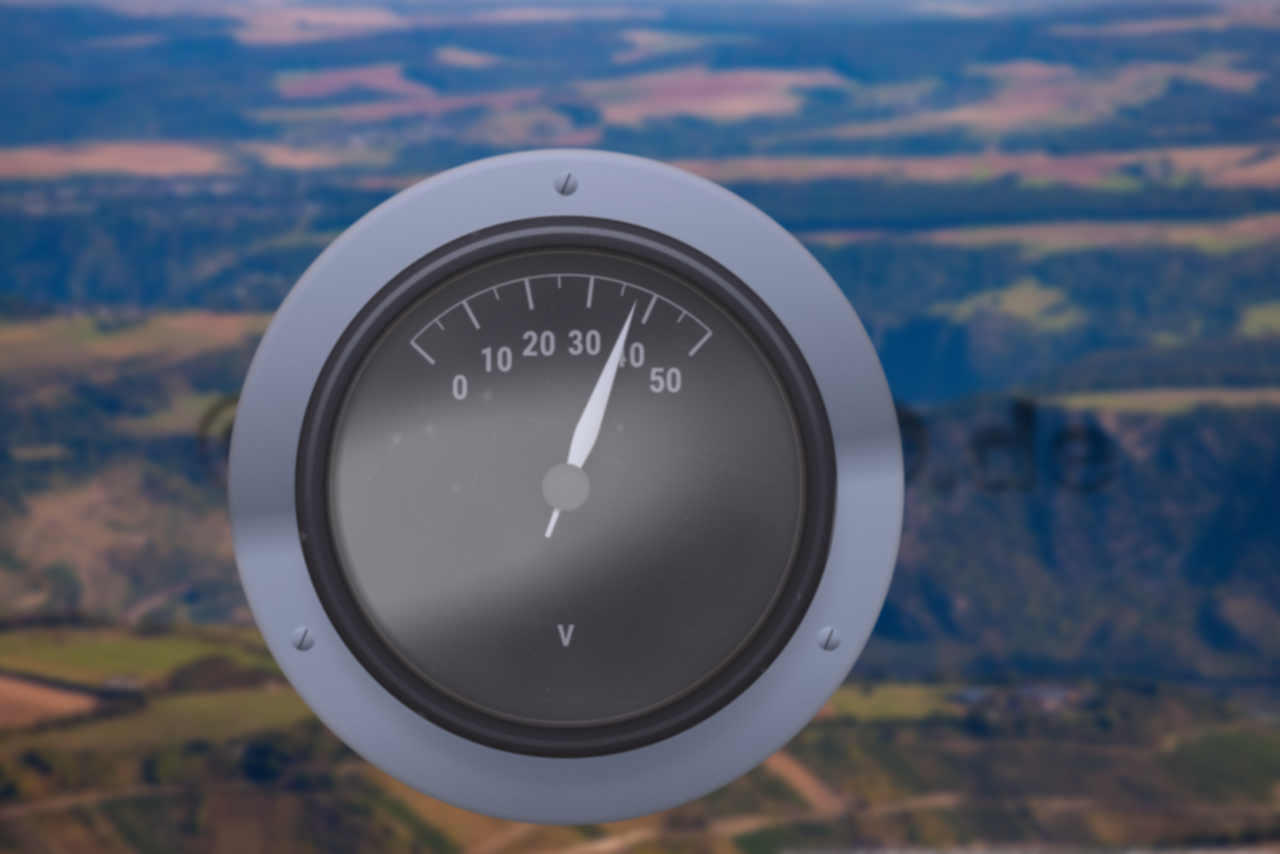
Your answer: 37.5 V
